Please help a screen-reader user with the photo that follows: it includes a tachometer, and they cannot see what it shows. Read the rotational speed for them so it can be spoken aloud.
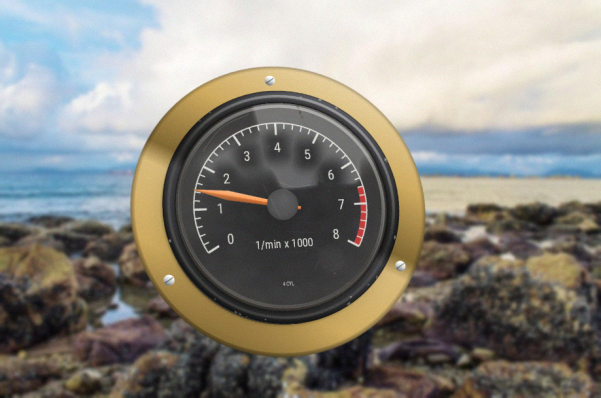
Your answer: 1400 rpm
